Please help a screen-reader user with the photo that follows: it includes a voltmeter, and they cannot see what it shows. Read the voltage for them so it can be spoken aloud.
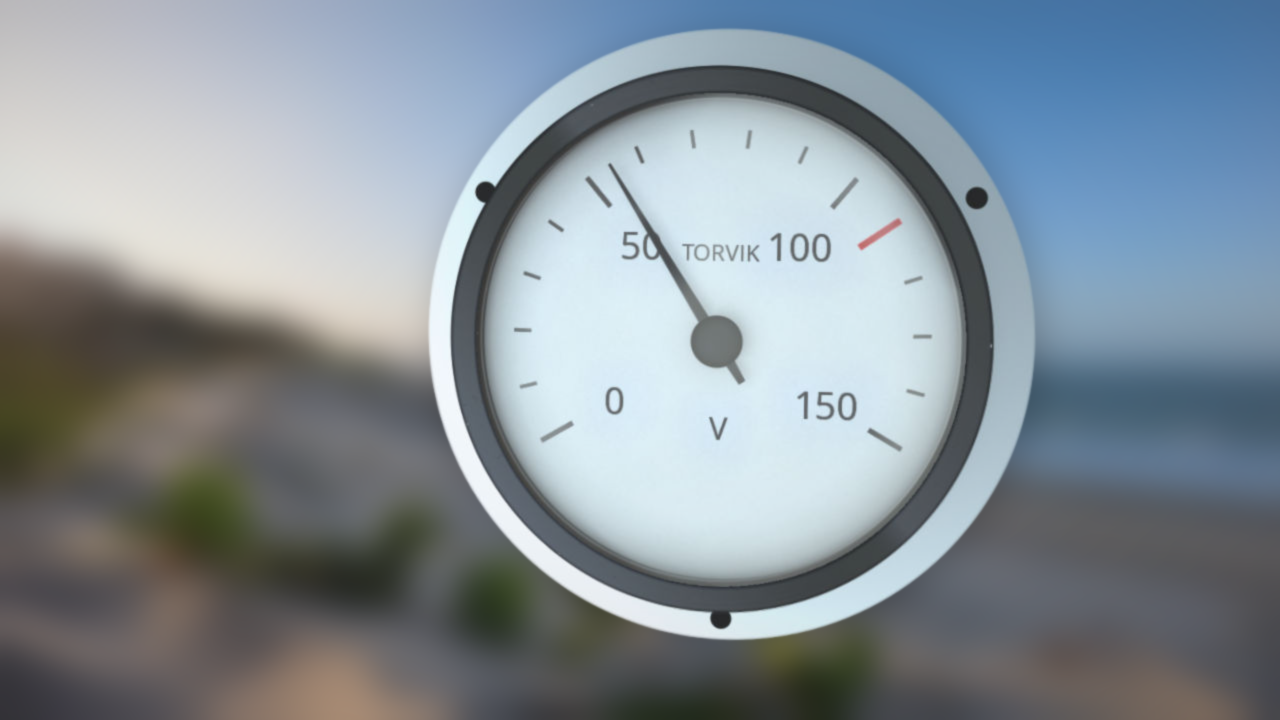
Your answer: 55 V
